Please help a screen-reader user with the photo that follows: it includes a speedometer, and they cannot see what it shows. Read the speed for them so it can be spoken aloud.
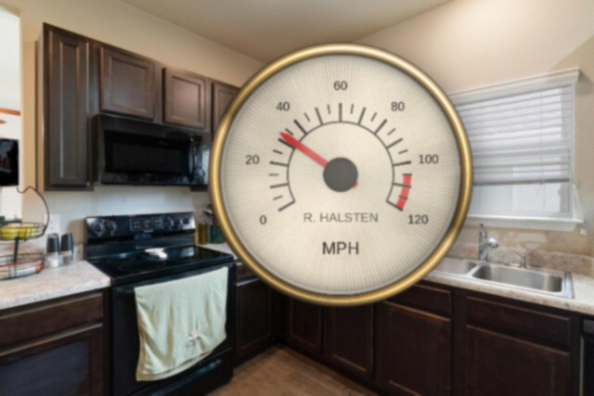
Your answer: 32.5 mph
